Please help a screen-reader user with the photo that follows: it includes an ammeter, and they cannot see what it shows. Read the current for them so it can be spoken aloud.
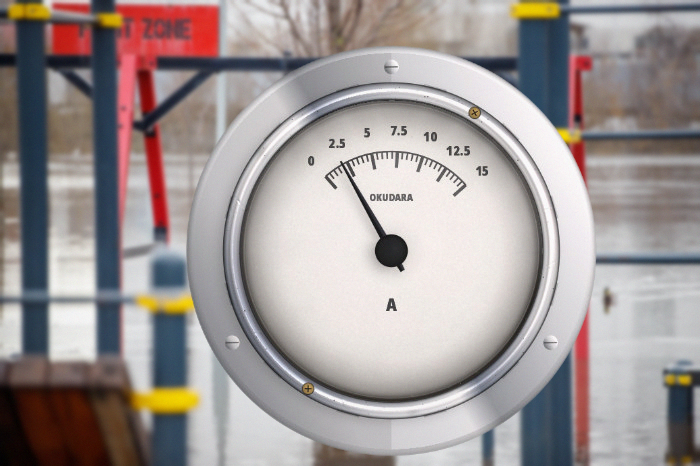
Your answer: 2 A
